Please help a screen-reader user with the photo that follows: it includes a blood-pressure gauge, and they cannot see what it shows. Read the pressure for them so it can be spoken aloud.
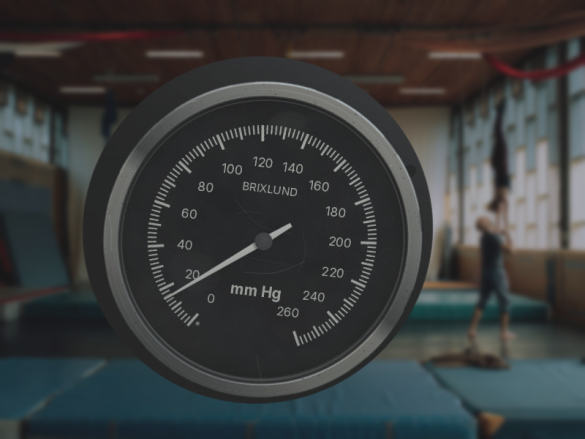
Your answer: 16 mmHg
